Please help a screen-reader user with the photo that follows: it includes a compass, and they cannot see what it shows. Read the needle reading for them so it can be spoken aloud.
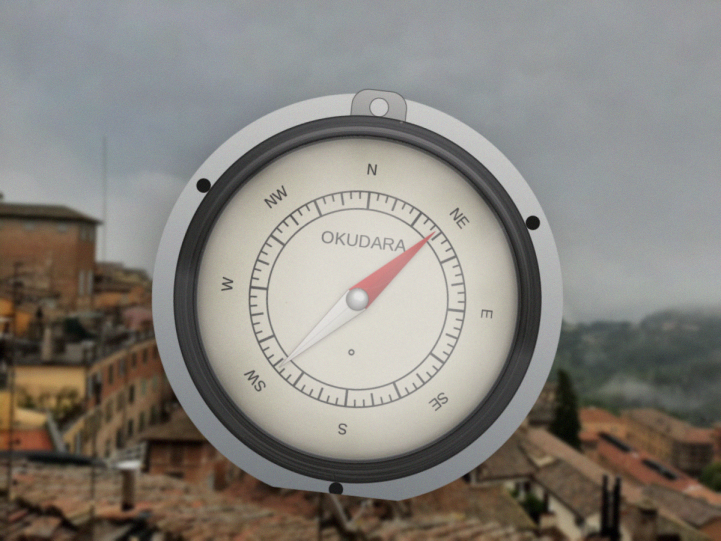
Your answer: 42.5 °
